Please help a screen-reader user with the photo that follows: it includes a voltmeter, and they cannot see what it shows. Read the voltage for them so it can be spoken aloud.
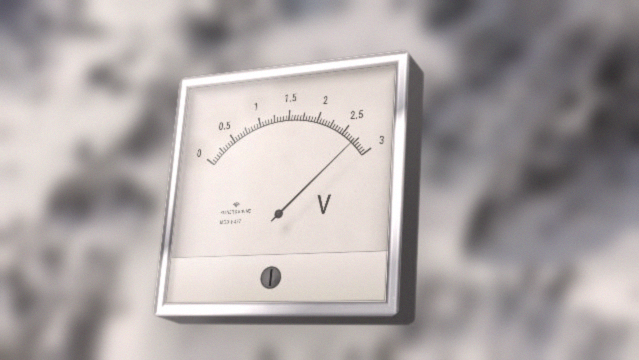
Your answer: 2.75 V
